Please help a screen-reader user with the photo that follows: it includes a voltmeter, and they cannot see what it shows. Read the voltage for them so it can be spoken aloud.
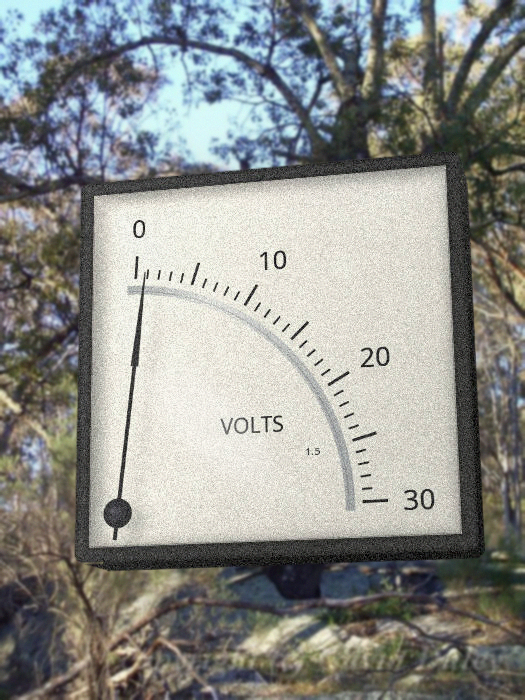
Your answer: 1 V
